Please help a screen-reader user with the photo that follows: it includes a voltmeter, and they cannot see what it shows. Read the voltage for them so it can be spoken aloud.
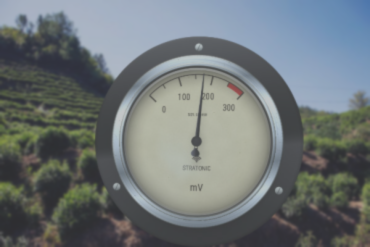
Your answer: 175 mV
